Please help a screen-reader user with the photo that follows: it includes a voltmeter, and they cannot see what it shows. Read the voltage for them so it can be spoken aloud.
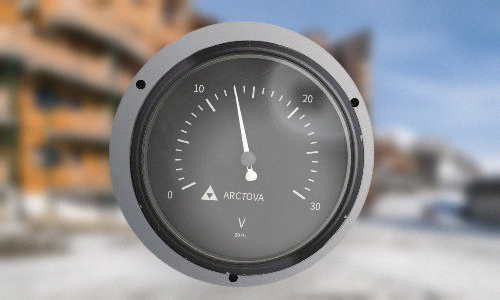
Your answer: 13 V
